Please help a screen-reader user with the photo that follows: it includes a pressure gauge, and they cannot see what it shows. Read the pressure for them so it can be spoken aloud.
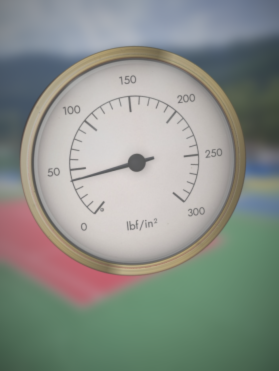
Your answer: 40 psi
